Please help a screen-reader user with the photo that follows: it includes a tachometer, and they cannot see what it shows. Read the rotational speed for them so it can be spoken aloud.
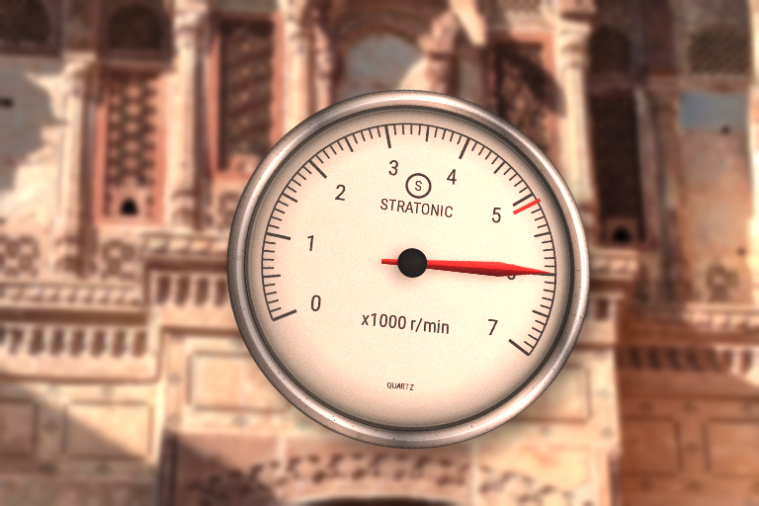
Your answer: 6000 rpm
